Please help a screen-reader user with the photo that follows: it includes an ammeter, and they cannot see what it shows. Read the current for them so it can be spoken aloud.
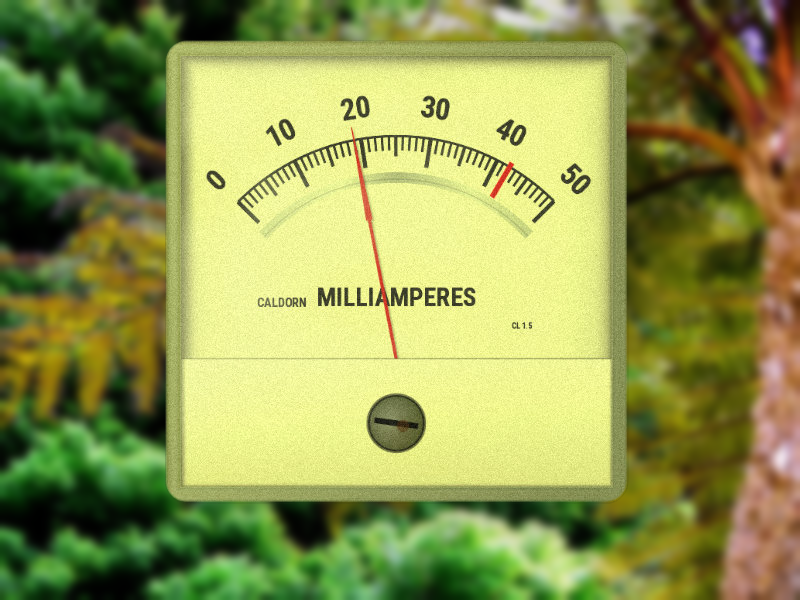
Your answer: 19 mA
